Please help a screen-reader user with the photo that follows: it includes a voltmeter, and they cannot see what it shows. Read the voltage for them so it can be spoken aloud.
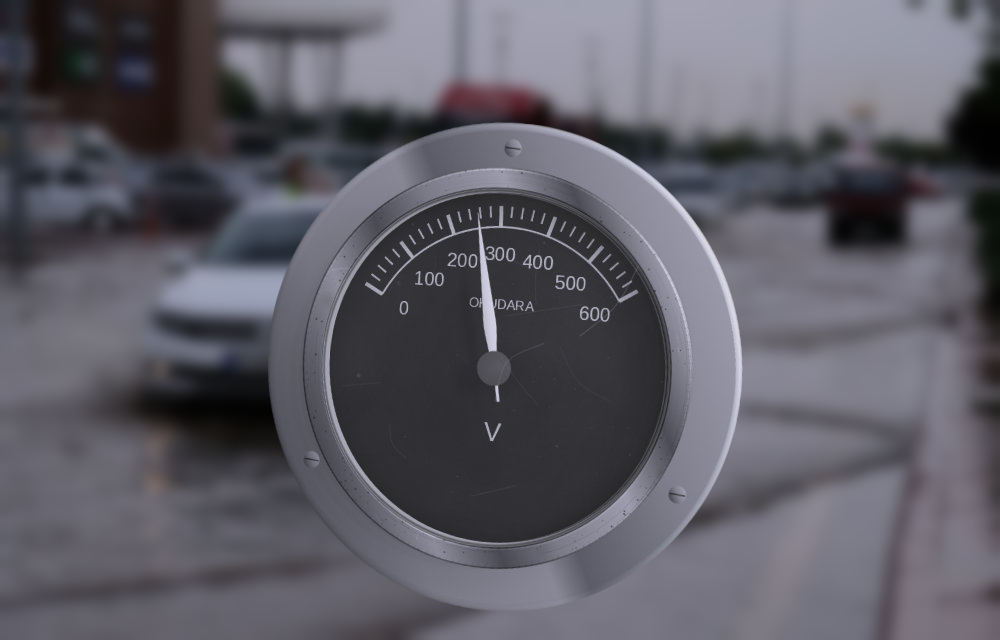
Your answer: 260 V
